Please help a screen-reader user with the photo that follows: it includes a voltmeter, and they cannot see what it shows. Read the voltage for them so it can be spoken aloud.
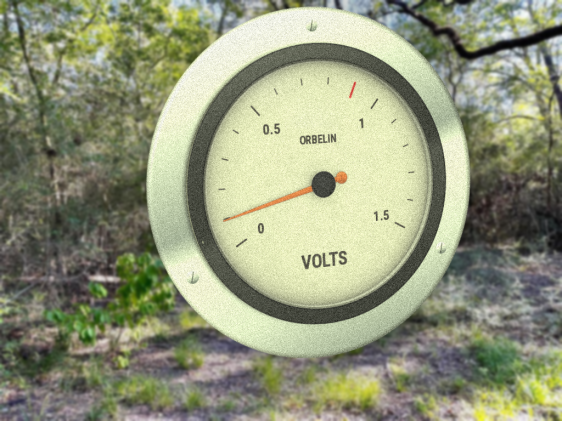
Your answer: 0.1 V
